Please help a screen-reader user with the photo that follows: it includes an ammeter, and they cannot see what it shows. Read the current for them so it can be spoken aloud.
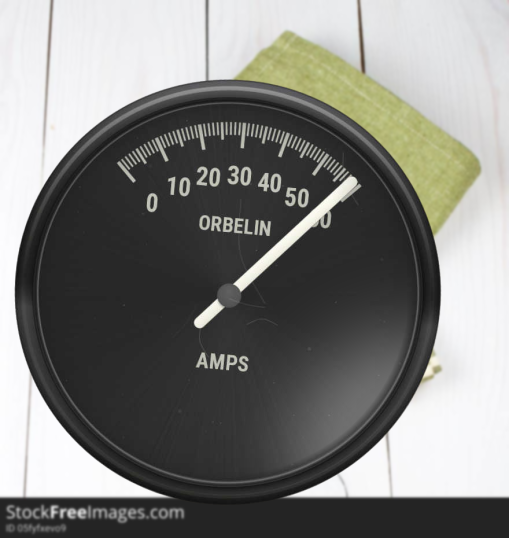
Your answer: 58 A
